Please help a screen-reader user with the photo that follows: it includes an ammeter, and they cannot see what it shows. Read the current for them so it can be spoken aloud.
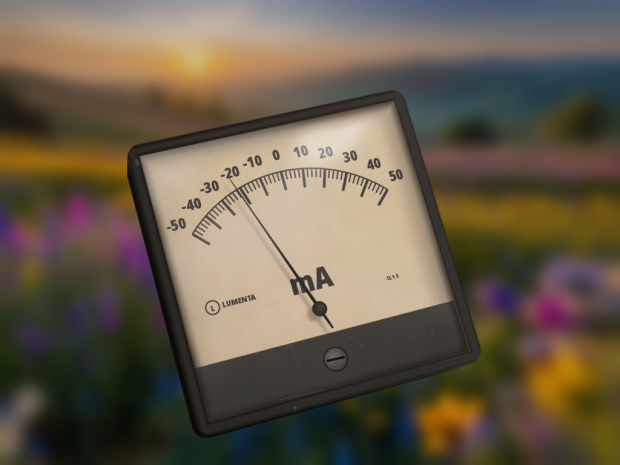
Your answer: -22 mA
